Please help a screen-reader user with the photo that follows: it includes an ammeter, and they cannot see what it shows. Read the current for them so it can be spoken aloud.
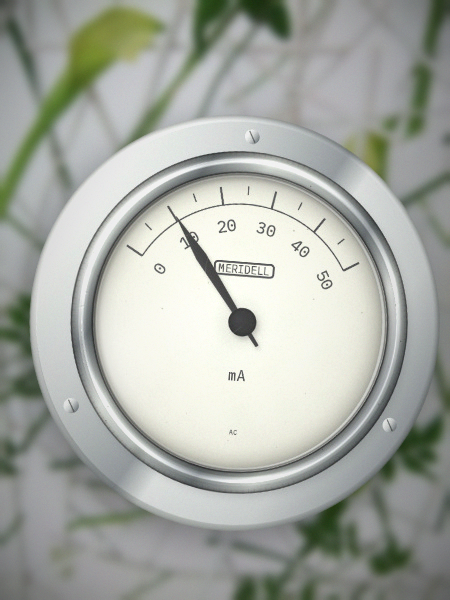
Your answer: 10 mA
